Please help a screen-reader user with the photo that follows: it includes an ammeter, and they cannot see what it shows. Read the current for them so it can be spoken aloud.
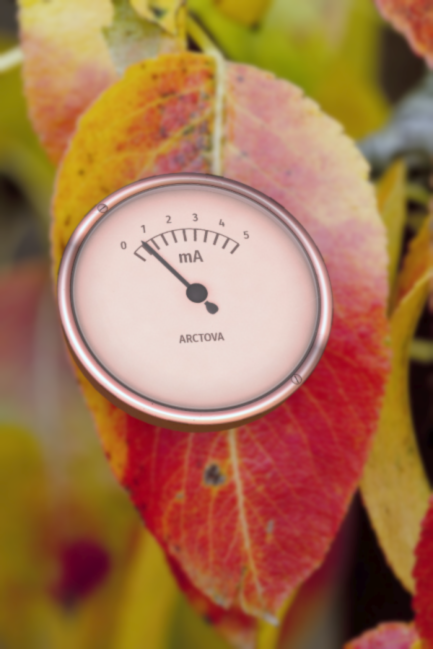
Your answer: 0.5 mA
